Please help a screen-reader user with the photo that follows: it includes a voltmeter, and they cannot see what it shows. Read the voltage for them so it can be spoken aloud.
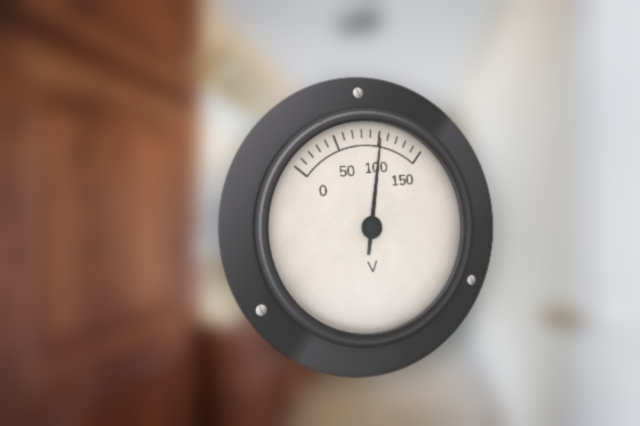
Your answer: 100 V
